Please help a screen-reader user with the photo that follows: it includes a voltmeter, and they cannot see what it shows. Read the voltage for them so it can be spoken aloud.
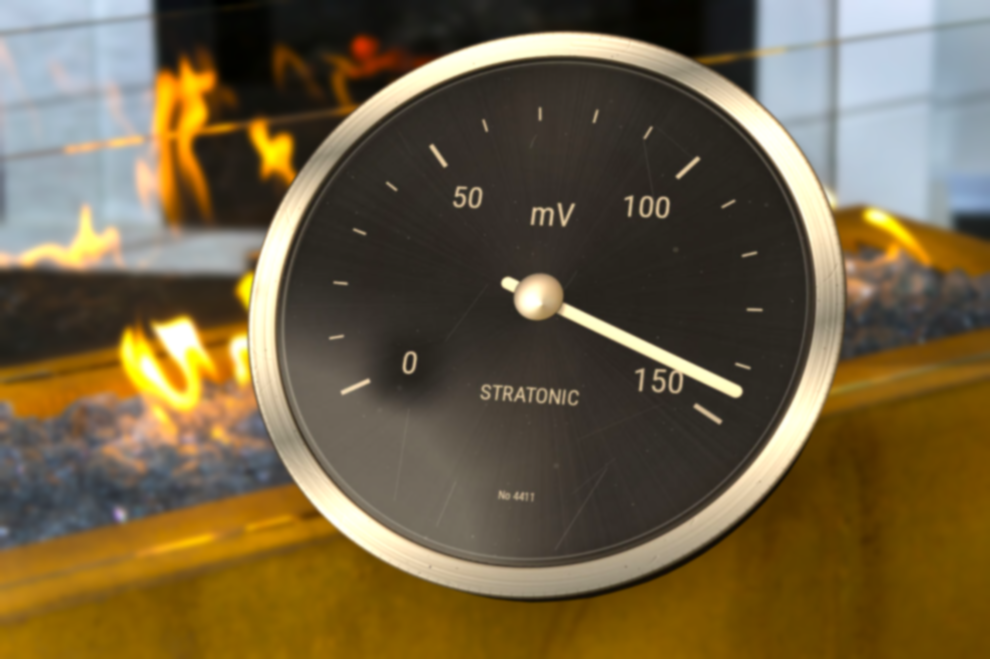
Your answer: 145 mV
